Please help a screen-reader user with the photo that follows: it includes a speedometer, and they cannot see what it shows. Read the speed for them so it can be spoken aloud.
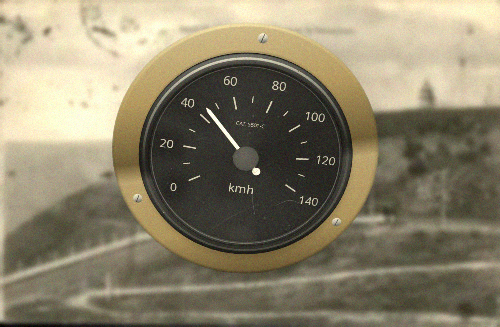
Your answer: 45 km/h
